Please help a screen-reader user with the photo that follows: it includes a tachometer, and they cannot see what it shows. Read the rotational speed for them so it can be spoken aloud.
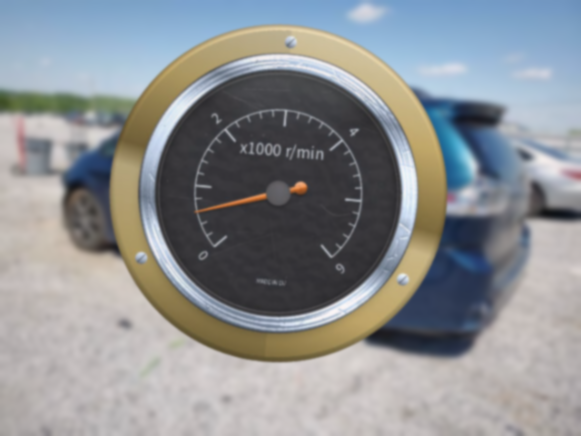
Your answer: 600 rpm
